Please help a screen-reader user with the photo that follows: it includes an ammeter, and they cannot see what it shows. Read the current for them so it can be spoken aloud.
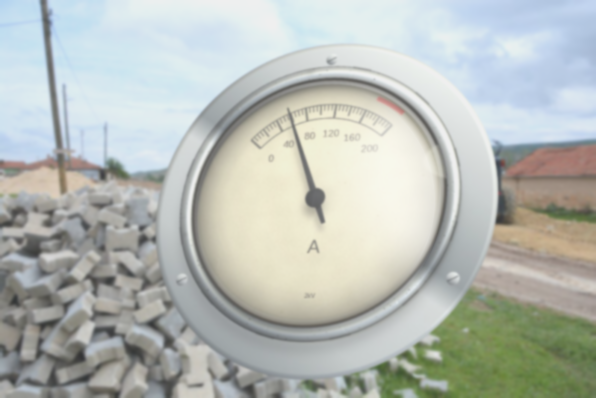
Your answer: 60 A
